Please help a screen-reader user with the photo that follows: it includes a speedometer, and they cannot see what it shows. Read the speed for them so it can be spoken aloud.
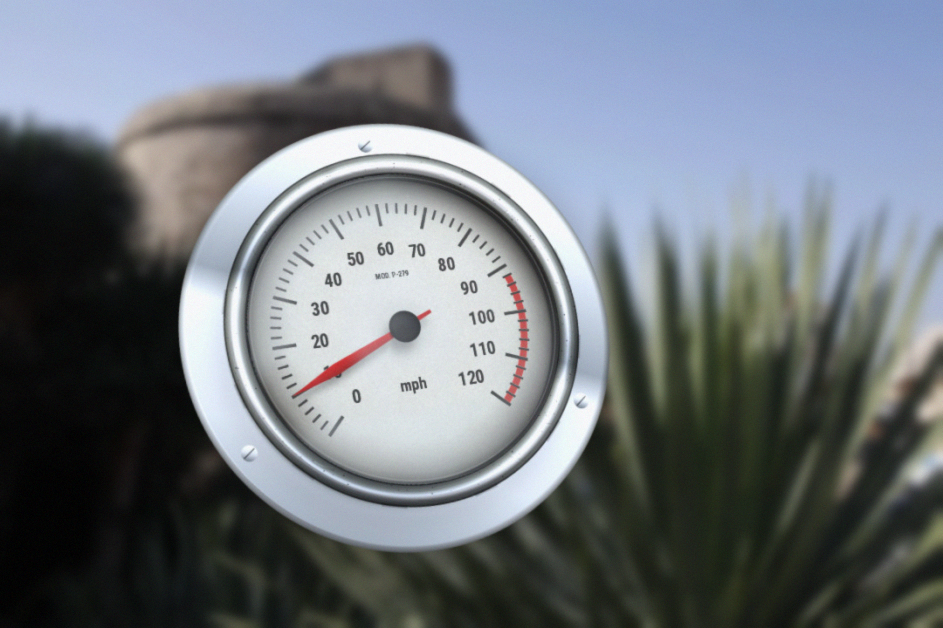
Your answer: 10 mph
